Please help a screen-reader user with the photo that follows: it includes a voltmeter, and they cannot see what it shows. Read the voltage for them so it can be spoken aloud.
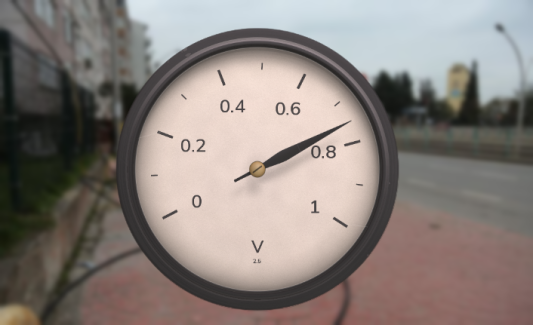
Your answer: 0.75 V
